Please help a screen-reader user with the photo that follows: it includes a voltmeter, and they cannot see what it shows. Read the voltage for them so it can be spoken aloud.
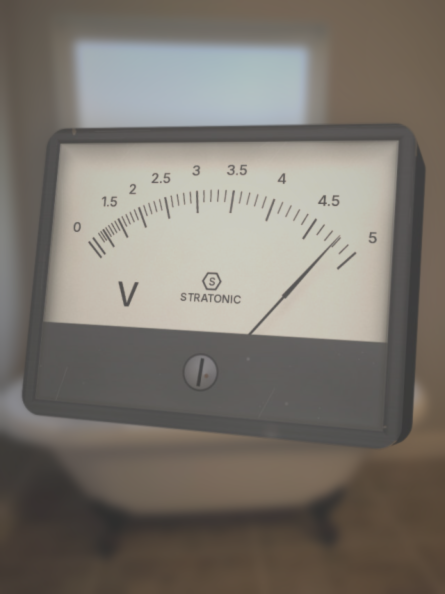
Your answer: 4.8 V
